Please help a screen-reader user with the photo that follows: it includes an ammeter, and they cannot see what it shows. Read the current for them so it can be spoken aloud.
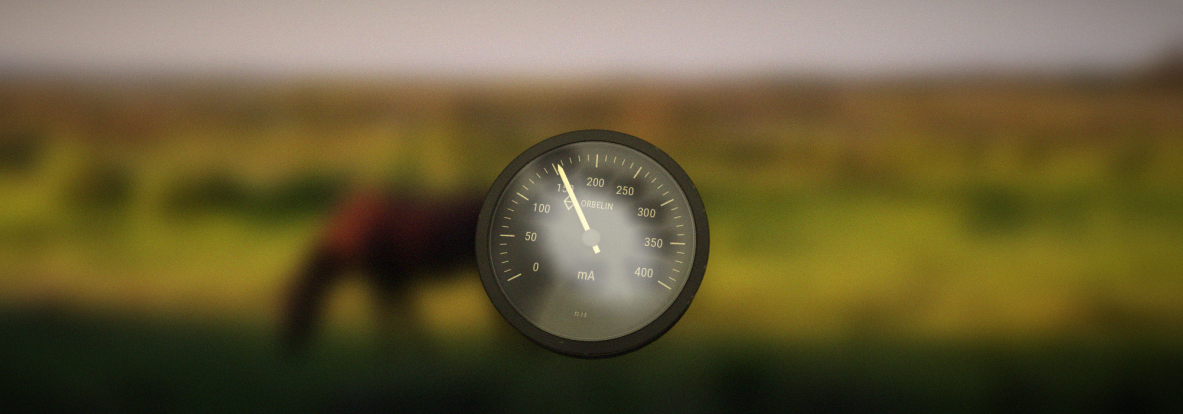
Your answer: 155 mA
